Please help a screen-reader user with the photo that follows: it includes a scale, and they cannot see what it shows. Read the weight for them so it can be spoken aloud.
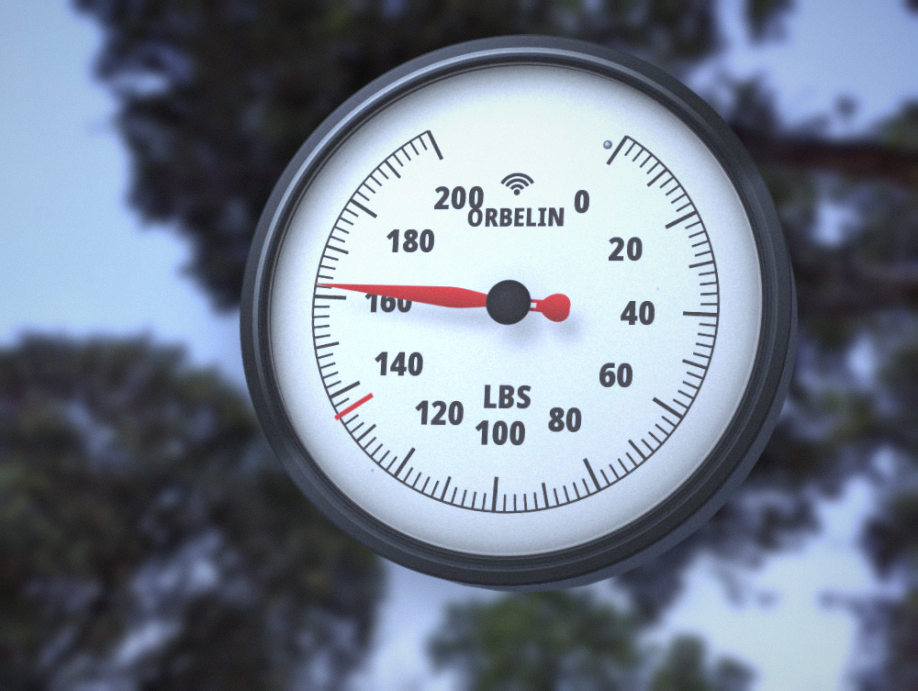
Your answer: 162 lb
